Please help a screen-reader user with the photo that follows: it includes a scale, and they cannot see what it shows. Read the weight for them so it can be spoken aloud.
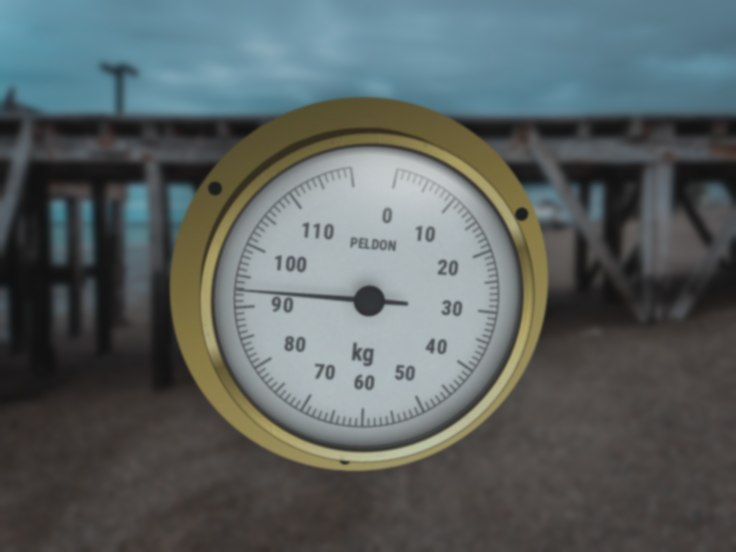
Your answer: 93 kg
